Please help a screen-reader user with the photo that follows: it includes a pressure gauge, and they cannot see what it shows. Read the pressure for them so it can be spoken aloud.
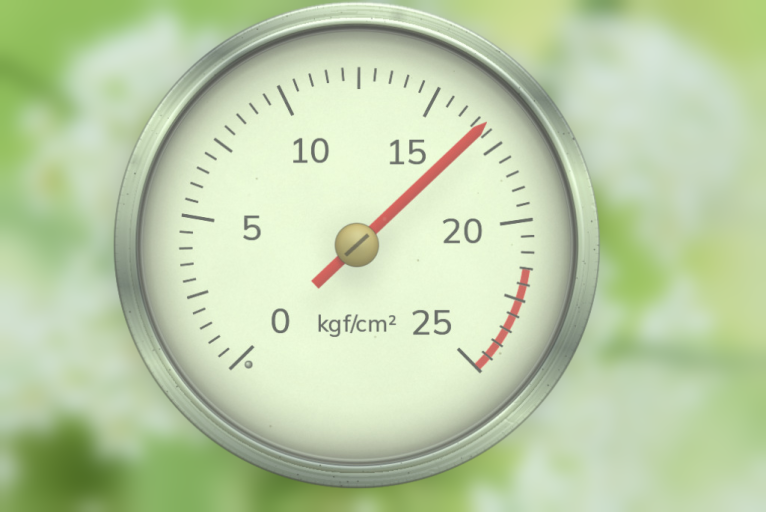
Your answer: 16.75 kg/cm²
